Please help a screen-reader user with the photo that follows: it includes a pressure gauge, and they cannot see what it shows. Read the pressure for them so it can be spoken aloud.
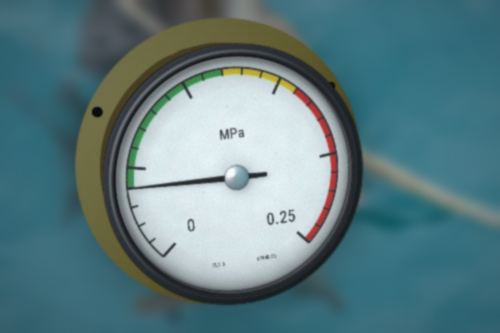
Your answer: 0.04 MPa
